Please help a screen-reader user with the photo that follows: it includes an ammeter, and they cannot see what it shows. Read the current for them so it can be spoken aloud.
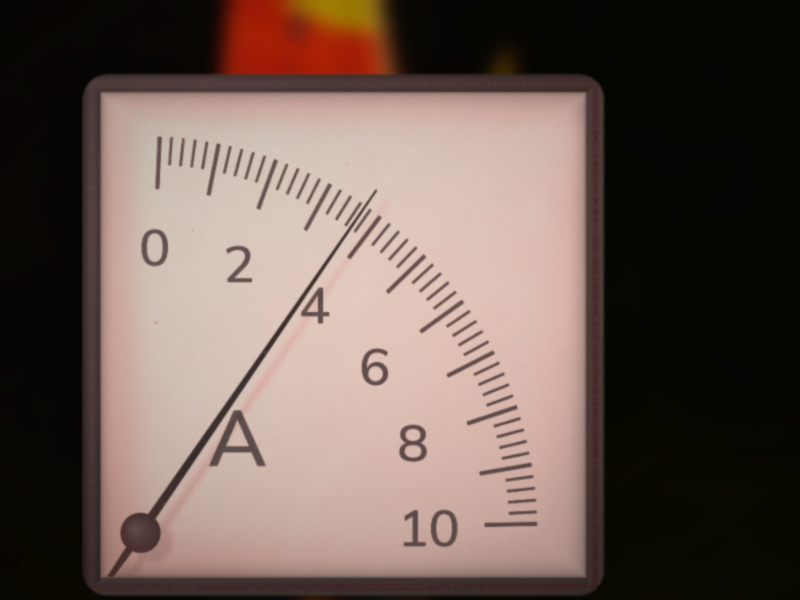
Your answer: 3.7 A
